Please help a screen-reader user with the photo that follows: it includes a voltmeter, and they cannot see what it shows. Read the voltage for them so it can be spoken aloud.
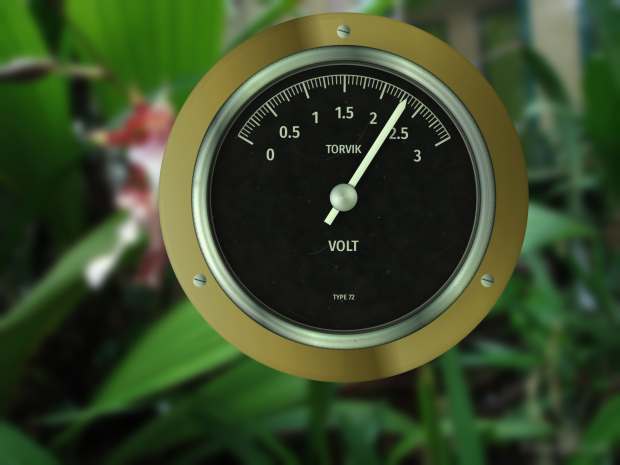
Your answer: 2.3 V
